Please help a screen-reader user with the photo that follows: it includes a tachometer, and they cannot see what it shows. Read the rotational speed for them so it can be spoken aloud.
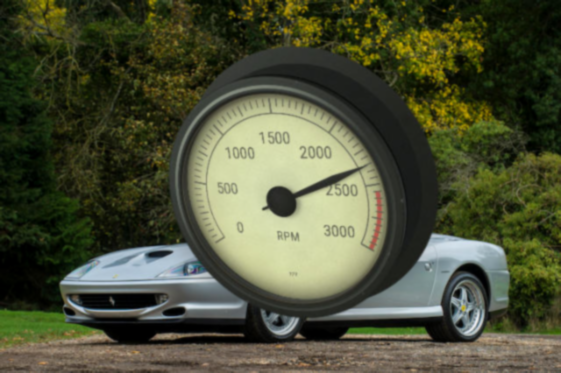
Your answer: 2350 rpm
